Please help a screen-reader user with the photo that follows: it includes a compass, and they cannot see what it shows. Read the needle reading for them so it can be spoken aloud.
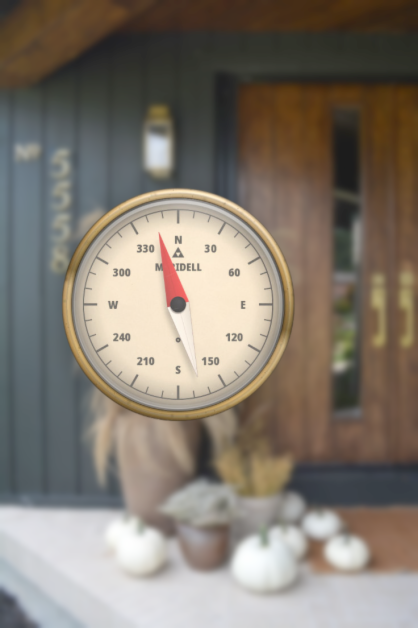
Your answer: 345 °
